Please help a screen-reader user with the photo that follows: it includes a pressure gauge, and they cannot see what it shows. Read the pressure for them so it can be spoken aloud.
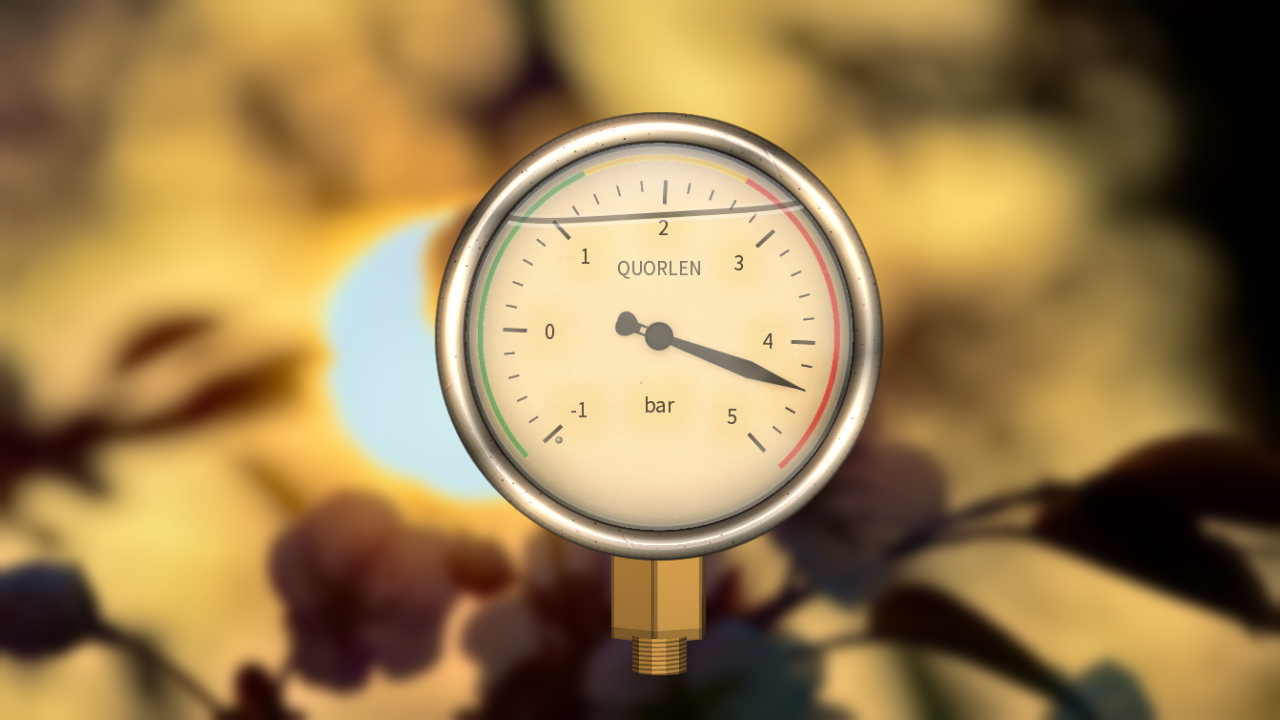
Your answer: 4.4 bar
